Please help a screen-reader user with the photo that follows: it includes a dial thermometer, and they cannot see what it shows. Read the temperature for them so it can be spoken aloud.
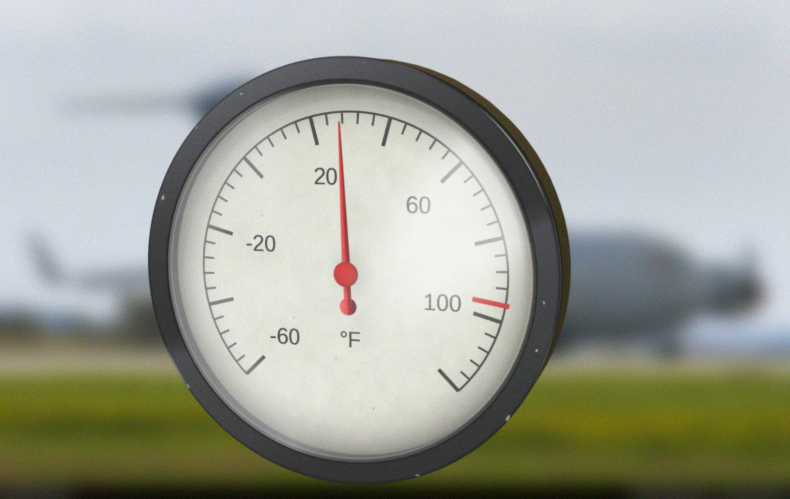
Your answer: 28 °F
